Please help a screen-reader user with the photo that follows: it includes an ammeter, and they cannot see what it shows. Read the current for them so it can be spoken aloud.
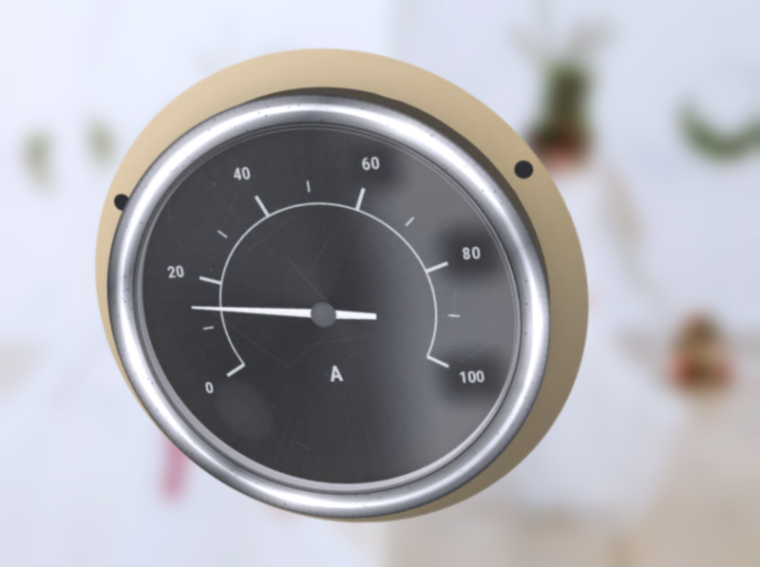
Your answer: 15 A
